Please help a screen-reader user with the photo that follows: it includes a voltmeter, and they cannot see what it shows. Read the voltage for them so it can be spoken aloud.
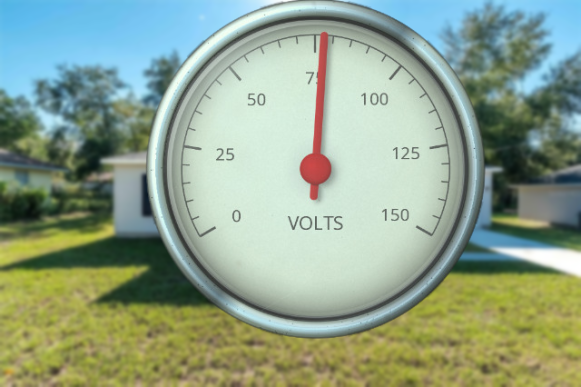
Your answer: 77.5 V
